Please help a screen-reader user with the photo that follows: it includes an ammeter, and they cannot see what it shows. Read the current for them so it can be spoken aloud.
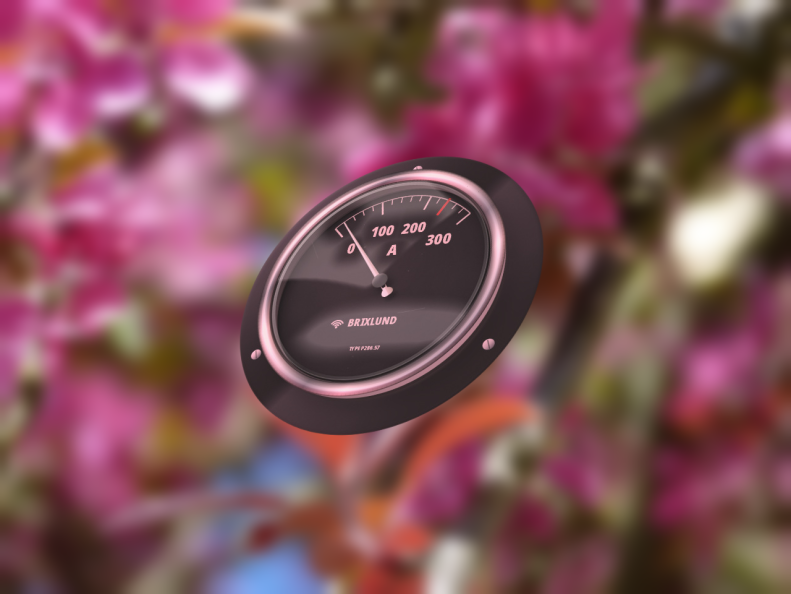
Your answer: 20 A
